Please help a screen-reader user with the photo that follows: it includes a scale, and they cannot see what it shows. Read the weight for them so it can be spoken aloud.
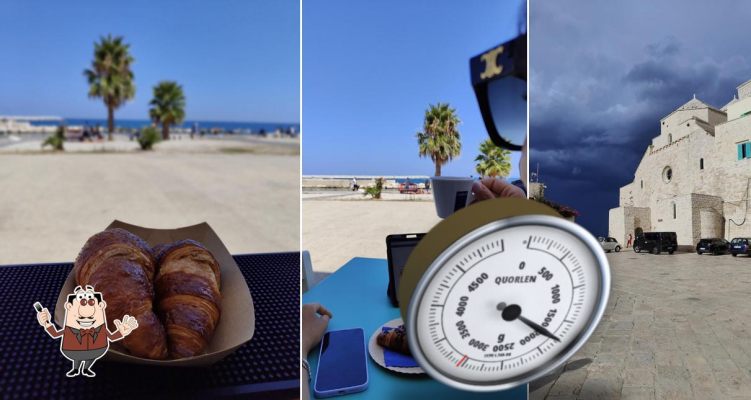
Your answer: 1750 g
